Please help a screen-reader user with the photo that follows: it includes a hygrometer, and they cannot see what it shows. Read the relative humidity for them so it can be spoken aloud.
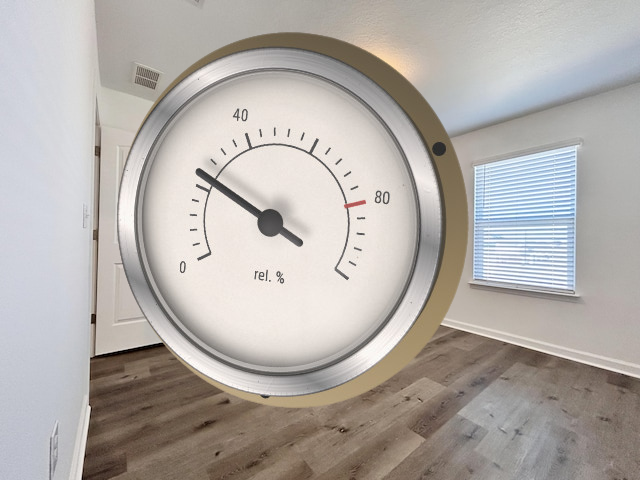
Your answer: 24 %
